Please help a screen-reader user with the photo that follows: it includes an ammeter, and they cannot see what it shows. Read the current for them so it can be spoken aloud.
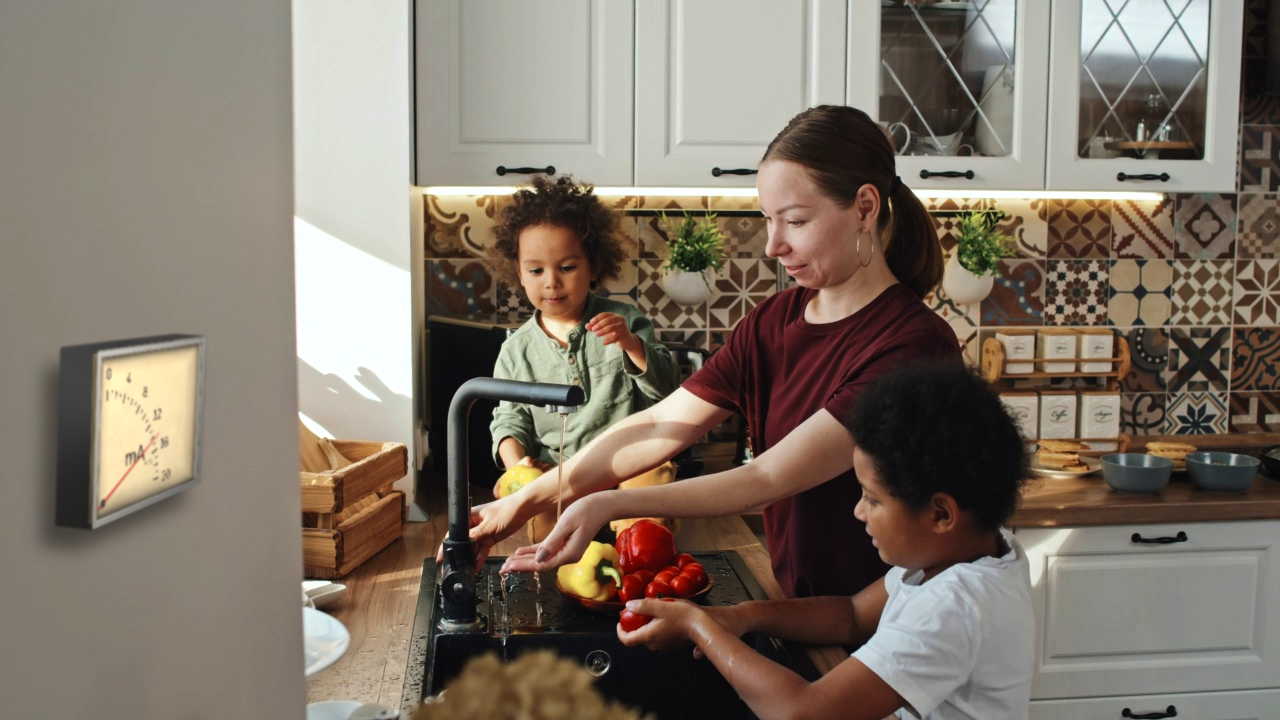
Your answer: 14 mA
